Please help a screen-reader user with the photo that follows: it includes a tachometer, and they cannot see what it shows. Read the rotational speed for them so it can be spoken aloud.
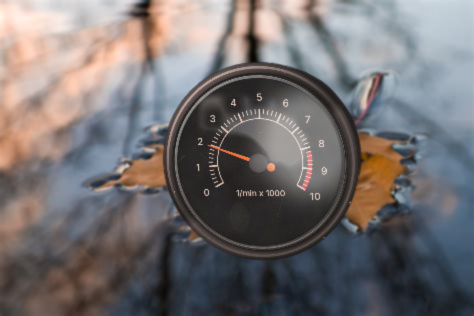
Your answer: 2000 rpm
